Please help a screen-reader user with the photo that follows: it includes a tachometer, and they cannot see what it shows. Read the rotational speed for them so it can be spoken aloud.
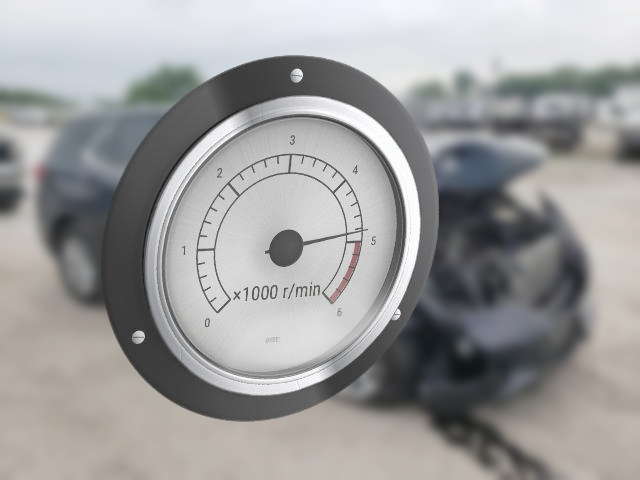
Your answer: 4800 rpm
